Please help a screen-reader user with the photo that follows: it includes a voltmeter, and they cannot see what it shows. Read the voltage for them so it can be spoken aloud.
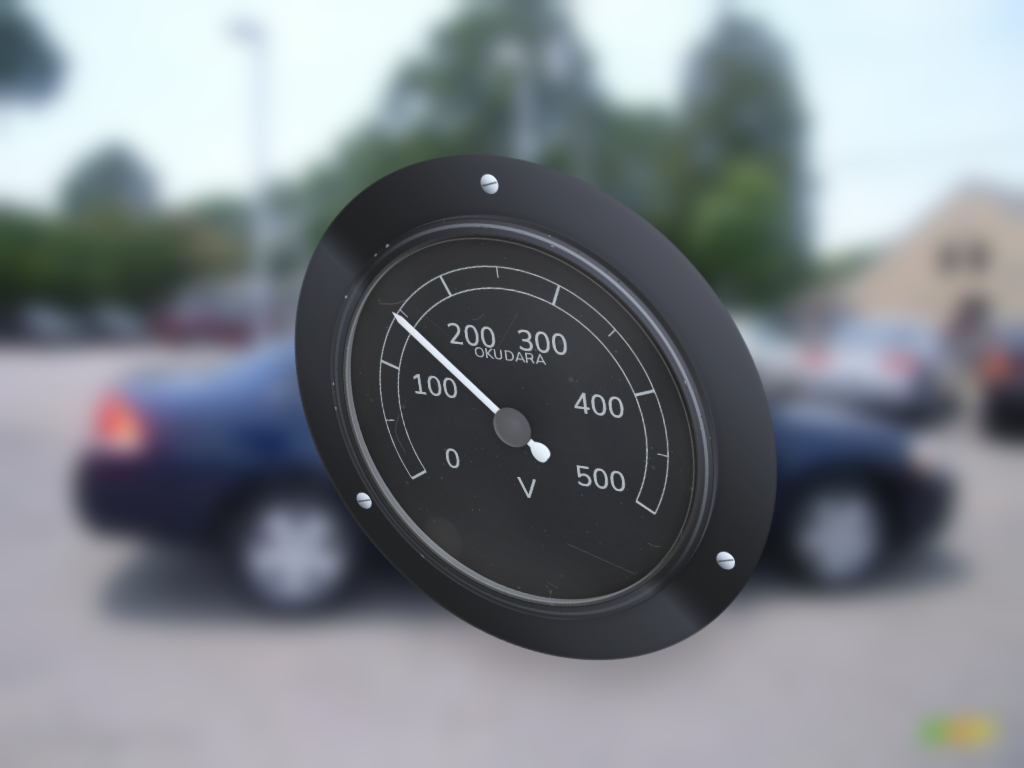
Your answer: 150 V
